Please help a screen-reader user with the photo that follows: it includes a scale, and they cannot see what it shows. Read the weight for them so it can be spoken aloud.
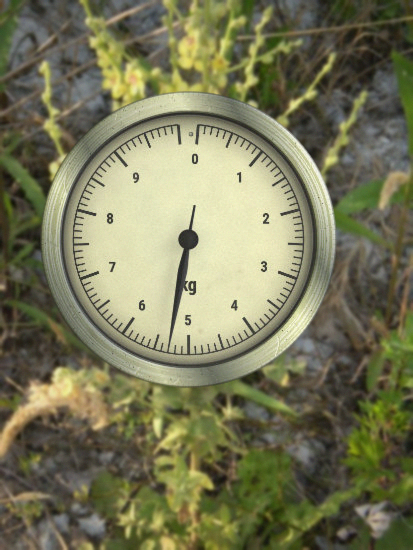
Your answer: 5.3 kg
